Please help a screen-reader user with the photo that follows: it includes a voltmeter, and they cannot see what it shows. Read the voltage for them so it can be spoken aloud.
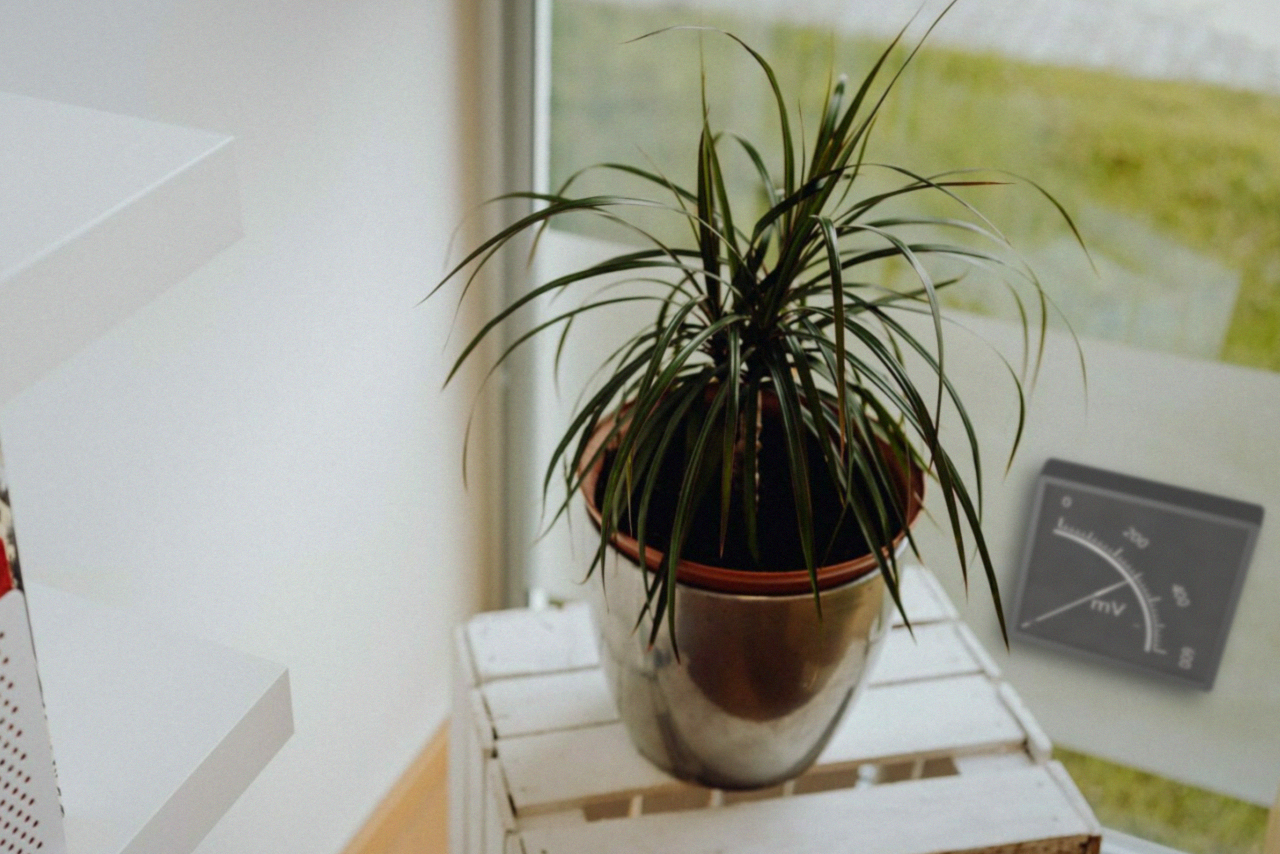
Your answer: 300 mV
